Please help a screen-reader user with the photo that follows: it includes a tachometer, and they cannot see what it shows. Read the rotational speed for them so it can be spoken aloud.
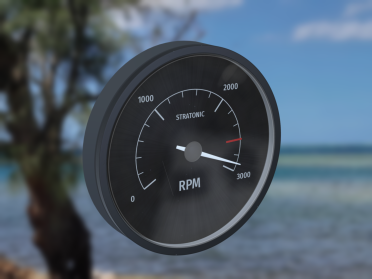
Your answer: 2900 rpm
